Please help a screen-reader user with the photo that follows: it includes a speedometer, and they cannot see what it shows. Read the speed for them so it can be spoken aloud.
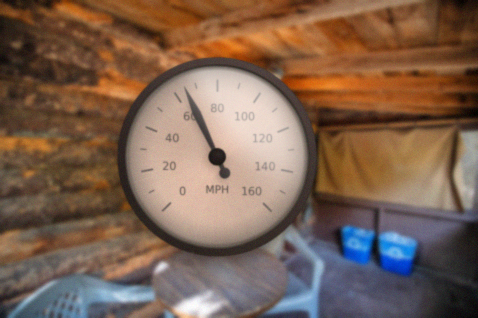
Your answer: 65 mph
